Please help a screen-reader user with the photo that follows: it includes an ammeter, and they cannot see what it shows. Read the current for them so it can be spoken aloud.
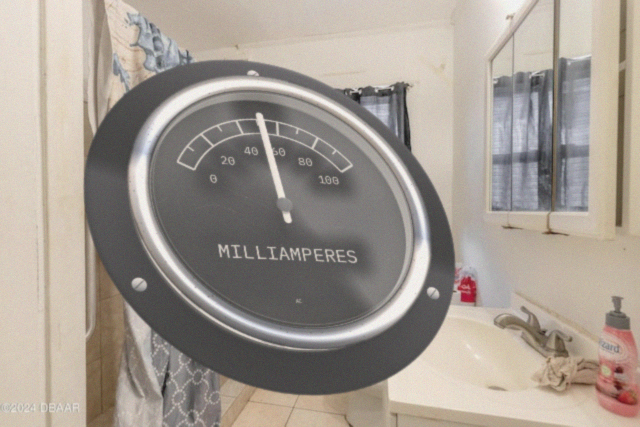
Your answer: 50 mA
